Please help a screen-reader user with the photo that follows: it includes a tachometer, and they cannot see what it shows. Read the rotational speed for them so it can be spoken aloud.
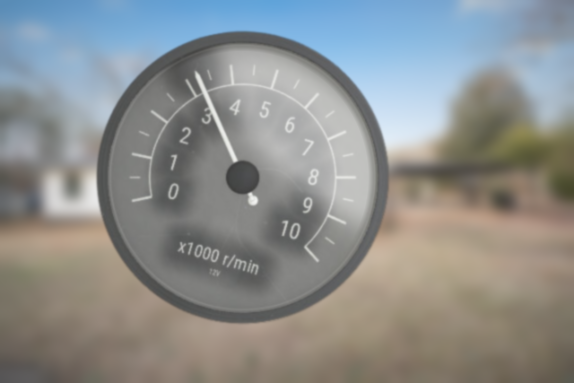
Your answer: 3250 rpm
